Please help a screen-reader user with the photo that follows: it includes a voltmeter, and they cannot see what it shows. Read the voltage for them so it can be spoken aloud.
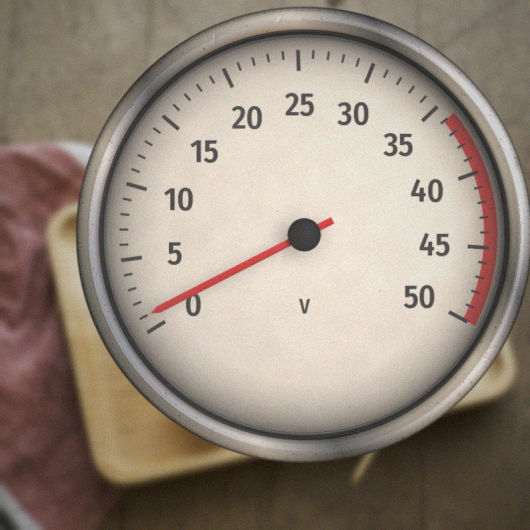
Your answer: 1 V
